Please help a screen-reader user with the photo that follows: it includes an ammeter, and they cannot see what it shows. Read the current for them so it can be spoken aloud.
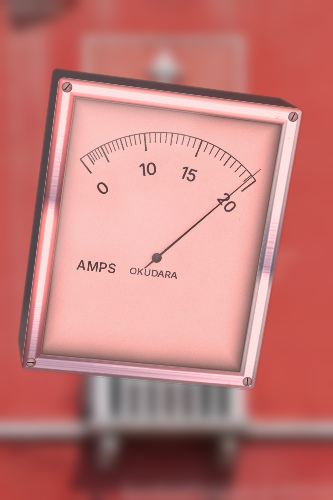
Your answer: 19.5 A
